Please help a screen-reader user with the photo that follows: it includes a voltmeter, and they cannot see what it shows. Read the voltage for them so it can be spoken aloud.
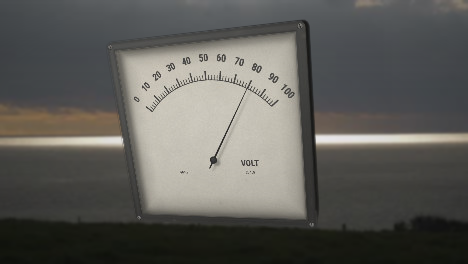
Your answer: 80 V
